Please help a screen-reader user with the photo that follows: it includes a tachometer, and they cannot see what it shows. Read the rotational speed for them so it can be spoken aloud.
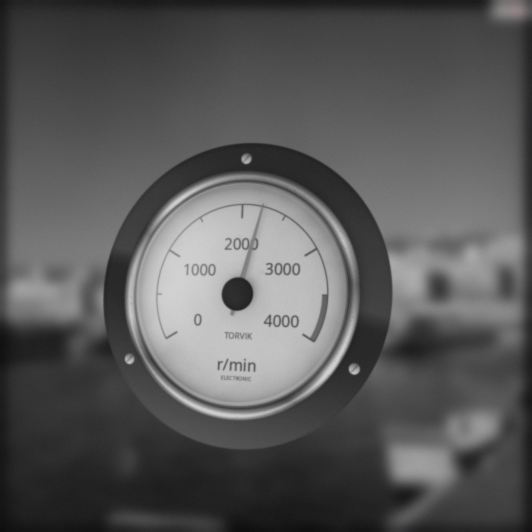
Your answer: 2250 rpm
